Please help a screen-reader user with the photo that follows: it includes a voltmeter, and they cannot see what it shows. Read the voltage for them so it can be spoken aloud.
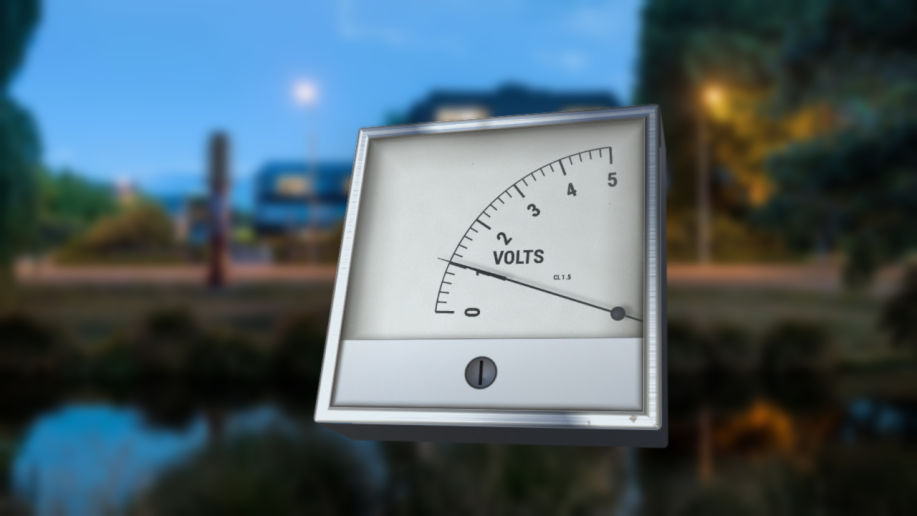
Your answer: 1 V
